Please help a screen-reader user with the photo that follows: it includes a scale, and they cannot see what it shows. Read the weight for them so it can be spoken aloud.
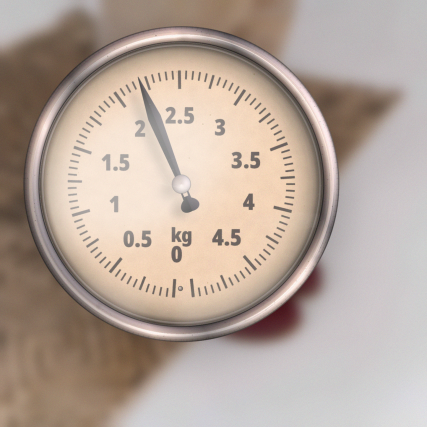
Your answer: 2.2 kg
